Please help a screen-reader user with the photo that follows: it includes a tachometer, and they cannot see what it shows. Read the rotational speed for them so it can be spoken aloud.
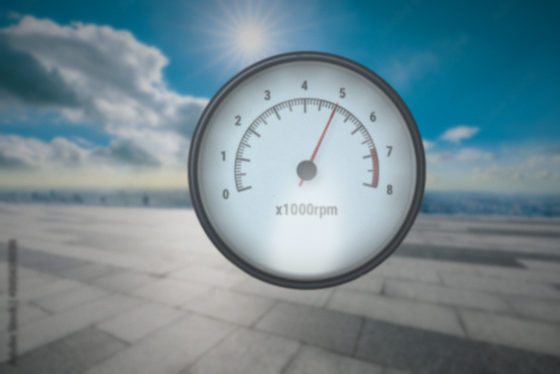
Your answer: 5000 rpm
